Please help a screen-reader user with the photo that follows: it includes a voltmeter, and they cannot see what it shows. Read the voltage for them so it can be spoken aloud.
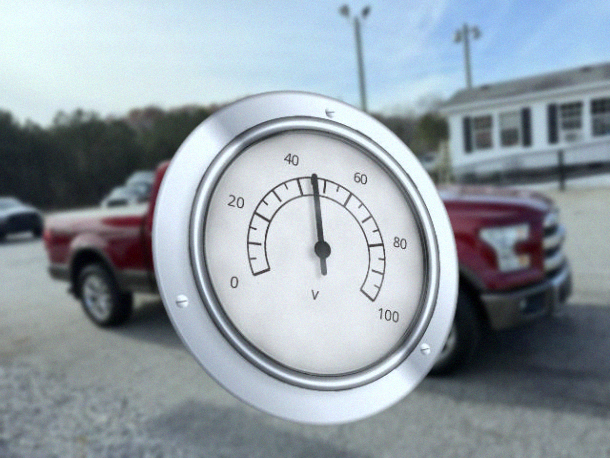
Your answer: 45 V
